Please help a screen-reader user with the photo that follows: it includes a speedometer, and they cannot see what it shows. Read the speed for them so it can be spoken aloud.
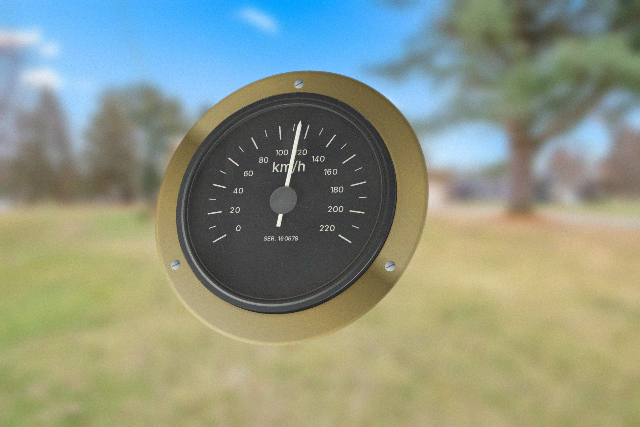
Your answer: 115 km/h
